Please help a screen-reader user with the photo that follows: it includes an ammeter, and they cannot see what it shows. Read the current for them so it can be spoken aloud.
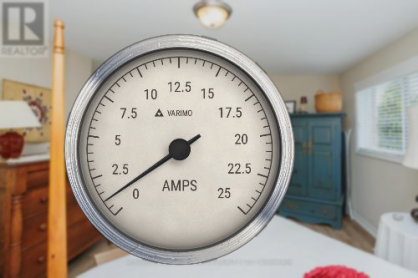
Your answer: 1 A
